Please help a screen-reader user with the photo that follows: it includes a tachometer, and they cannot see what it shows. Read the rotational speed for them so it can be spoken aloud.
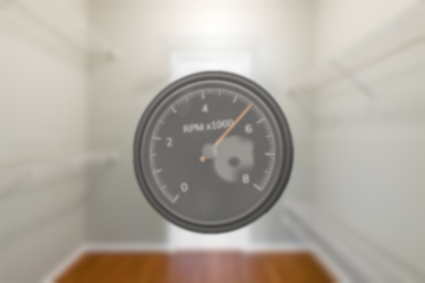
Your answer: 5500 rpm
